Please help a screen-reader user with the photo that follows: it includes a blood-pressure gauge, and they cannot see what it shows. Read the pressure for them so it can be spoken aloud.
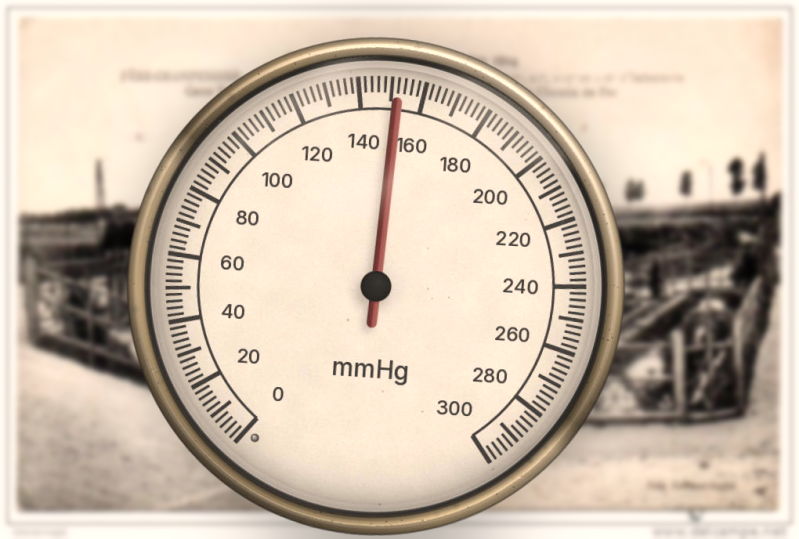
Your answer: 152 mmHg
